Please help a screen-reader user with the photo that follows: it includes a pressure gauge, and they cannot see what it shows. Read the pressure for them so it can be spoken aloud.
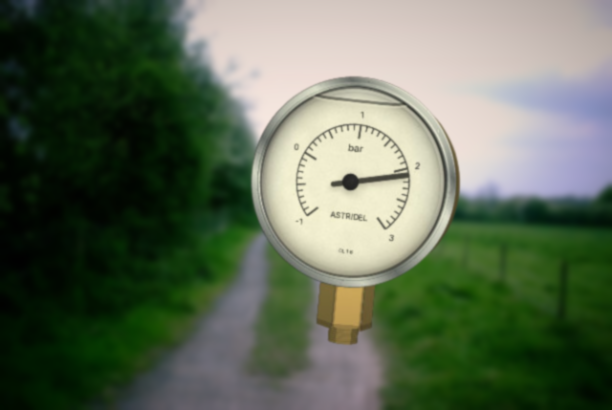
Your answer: 2.1 bar
